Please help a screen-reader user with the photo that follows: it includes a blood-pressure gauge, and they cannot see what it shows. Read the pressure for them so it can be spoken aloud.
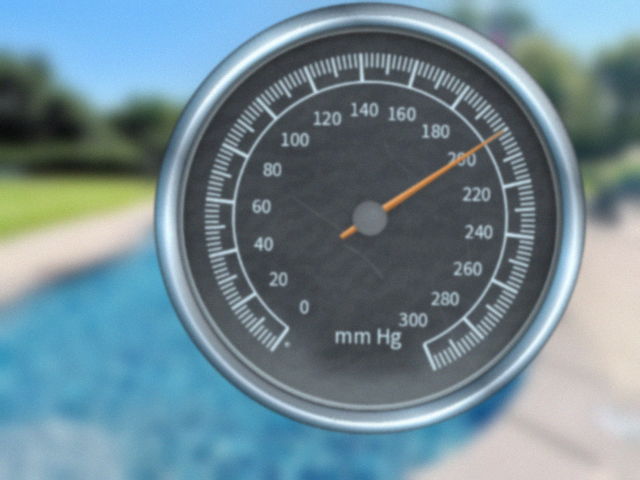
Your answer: 200 mmHg
